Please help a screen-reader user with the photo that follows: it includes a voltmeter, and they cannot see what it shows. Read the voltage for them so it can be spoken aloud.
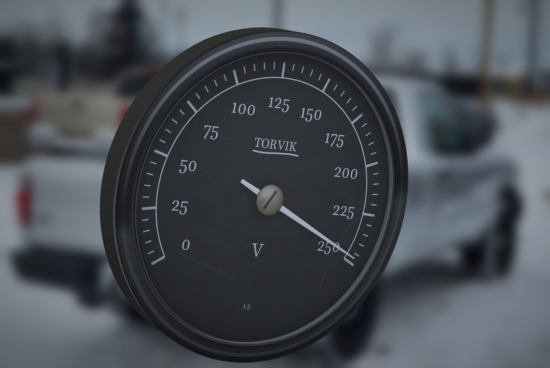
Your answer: 247.5 V
